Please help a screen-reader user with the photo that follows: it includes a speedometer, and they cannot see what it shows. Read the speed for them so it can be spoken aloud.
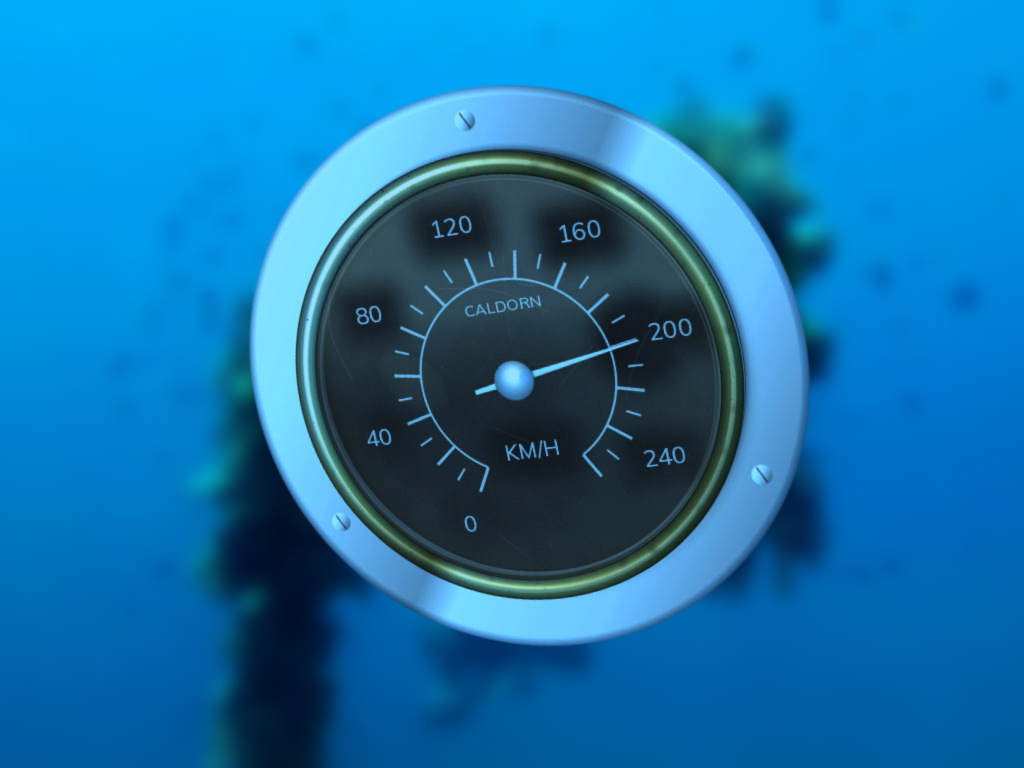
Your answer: 200 km/h
